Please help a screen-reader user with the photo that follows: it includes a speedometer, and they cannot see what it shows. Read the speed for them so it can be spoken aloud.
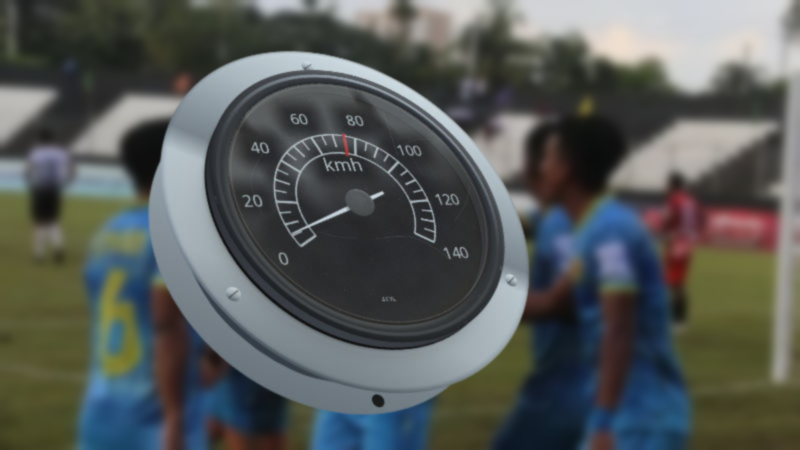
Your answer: 5 km/h
